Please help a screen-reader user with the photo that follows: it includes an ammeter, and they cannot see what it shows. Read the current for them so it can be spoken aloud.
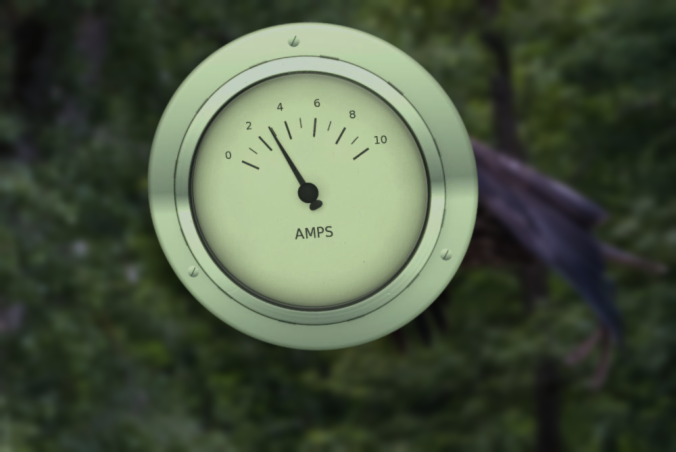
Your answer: 3 A
